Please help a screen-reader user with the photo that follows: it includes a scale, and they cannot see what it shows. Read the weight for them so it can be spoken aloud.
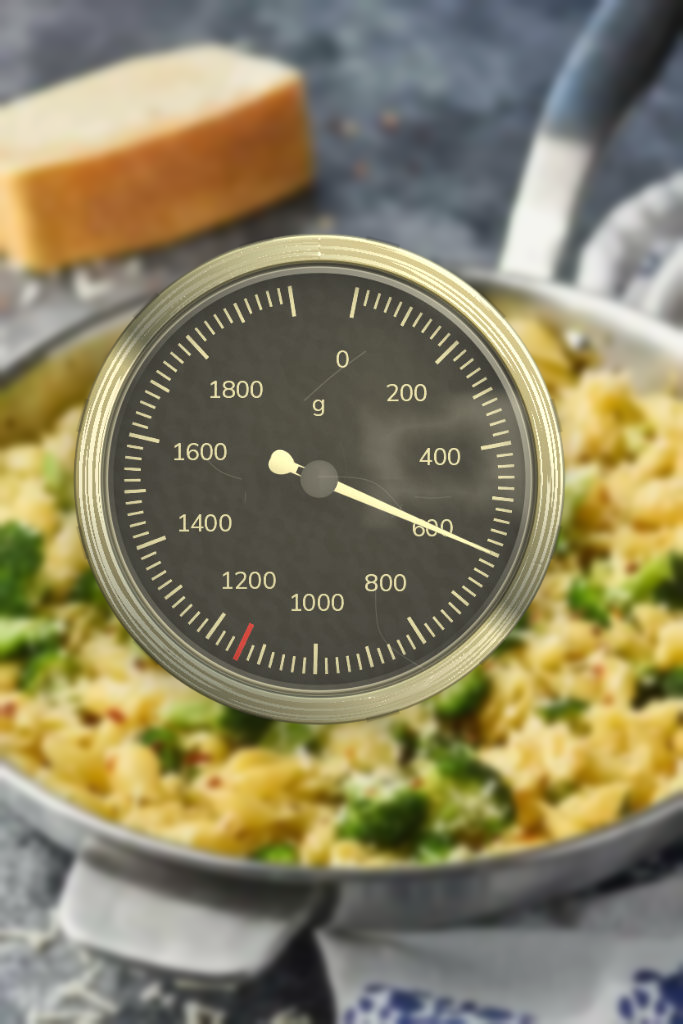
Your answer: 600 g
